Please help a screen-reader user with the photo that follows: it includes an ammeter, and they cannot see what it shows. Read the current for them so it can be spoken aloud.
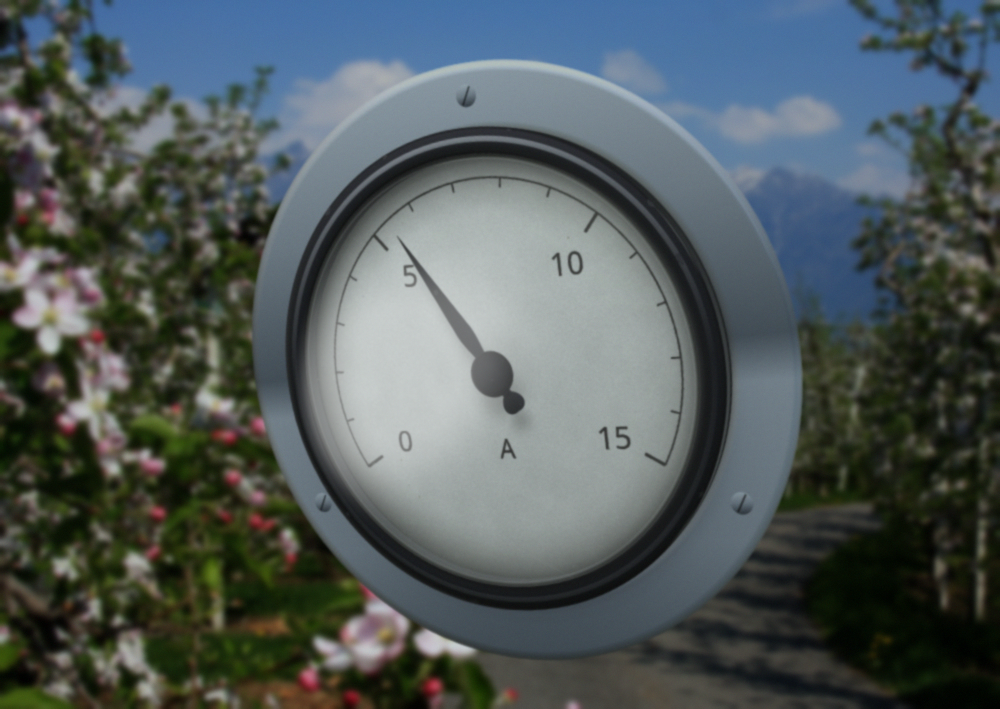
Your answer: 5.5 A
